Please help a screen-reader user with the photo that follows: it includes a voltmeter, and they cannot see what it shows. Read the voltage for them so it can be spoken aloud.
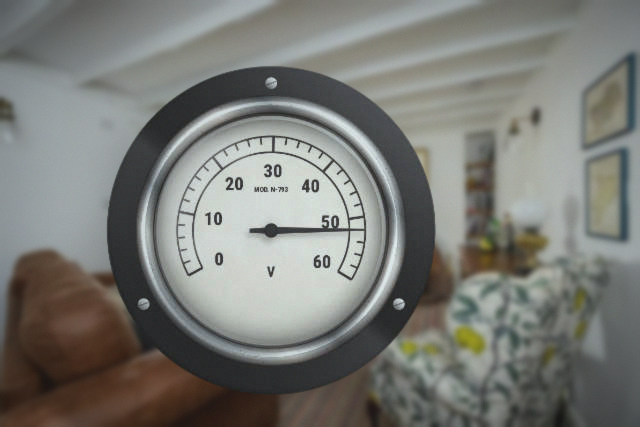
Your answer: 52 V
